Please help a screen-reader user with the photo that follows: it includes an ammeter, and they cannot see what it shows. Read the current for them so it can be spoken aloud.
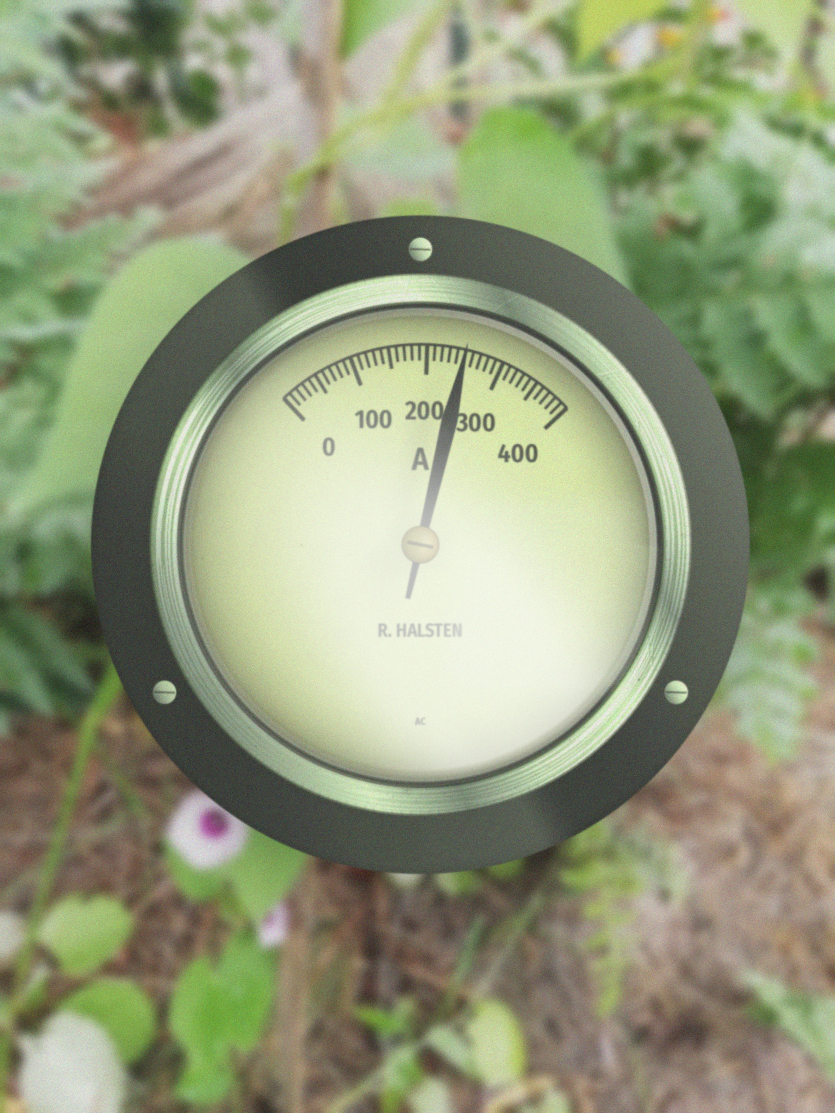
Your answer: 250 A
